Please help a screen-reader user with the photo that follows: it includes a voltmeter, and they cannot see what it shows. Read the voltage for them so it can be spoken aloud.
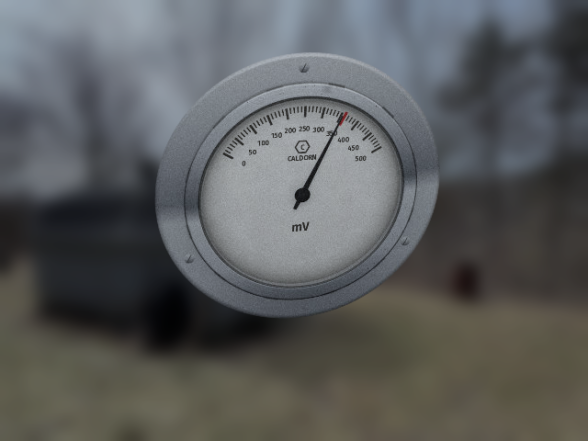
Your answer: 350 mV
